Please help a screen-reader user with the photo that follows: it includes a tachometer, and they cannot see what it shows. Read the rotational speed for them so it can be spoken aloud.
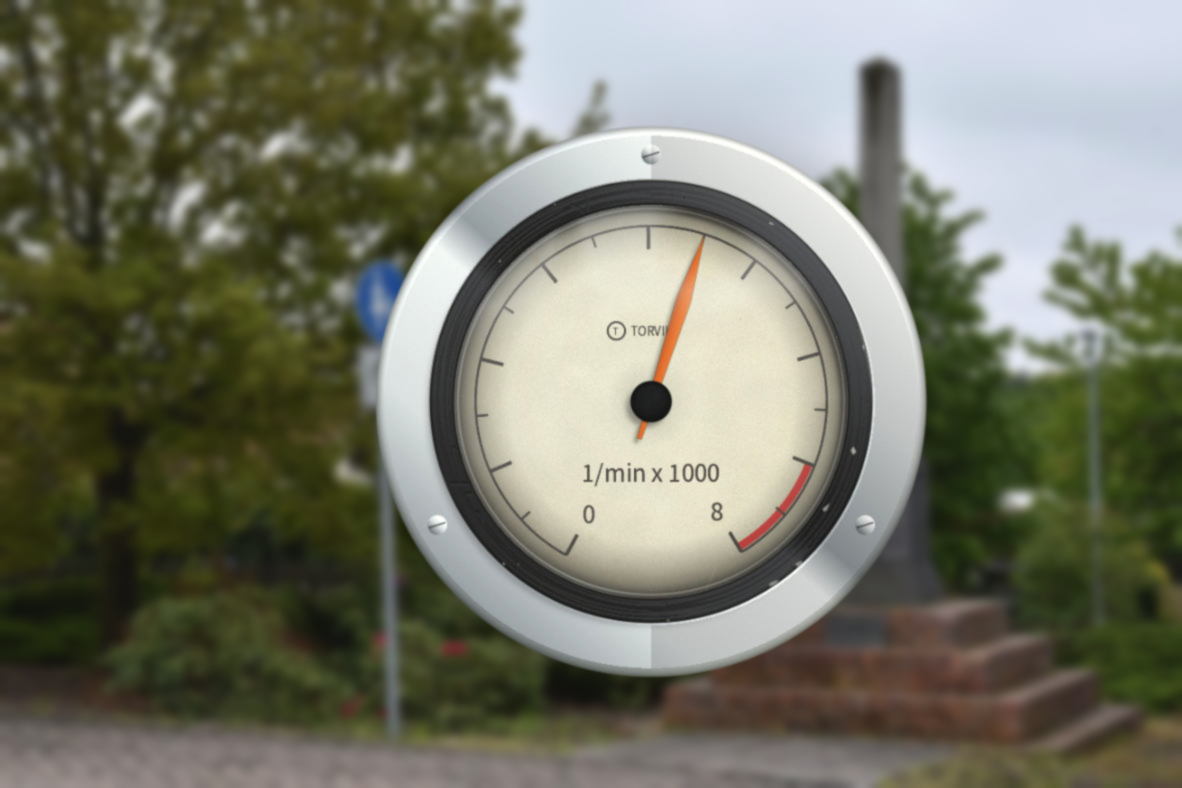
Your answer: 4500 rpm
